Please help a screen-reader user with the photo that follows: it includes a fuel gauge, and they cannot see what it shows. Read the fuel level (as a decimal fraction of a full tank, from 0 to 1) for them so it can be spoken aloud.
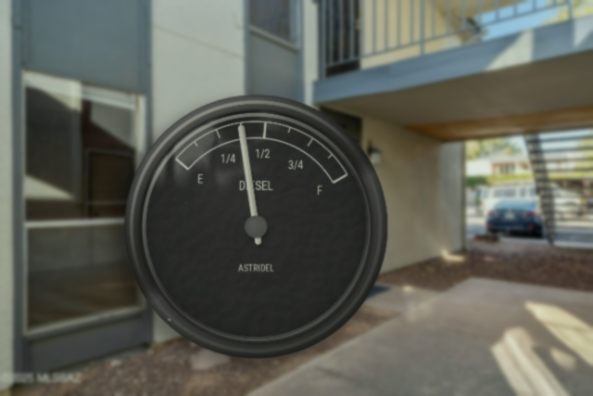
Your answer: 0.375
